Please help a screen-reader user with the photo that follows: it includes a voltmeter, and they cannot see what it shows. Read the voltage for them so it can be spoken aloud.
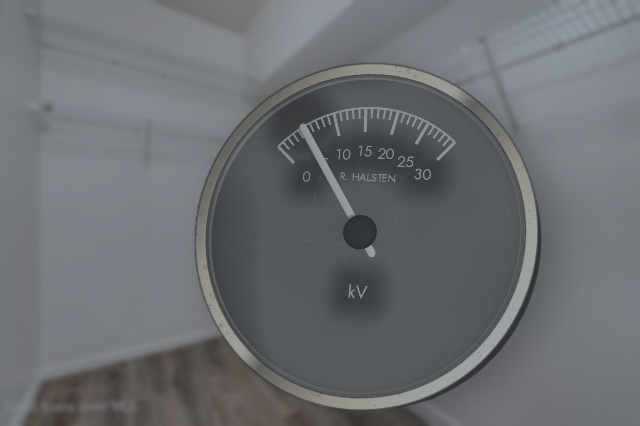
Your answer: 5 kV
